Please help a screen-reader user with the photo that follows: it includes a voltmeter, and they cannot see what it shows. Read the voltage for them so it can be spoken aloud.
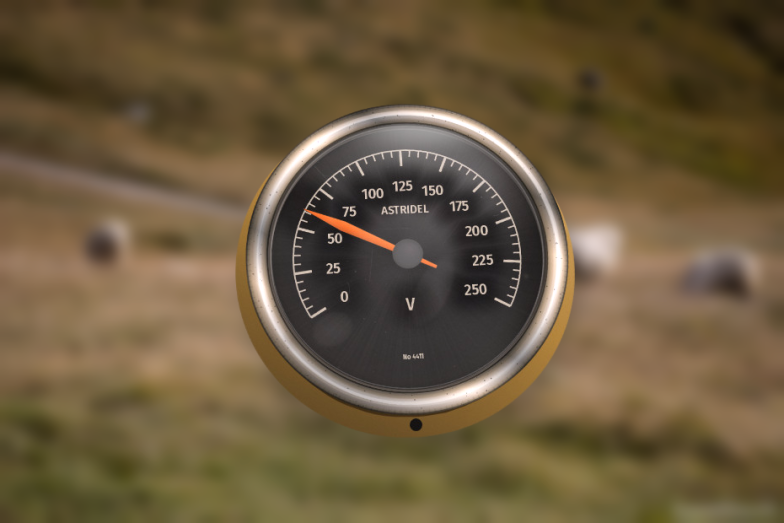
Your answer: 60 V
